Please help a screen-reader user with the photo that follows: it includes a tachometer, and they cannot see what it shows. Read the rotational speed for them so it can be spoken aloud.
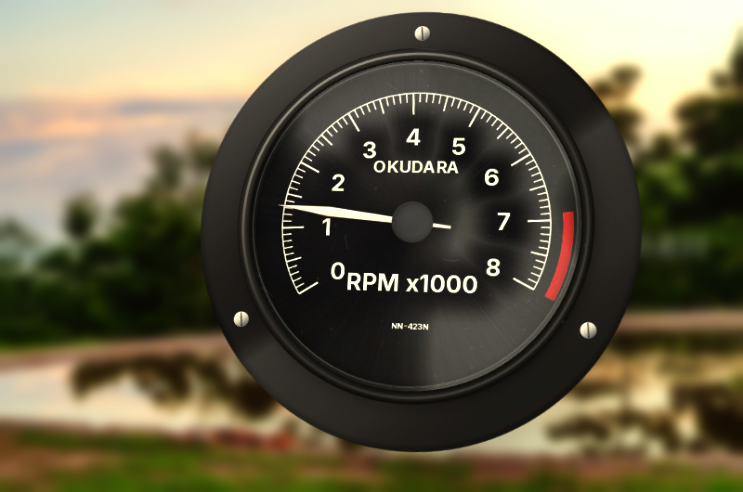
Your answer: 1300 rpm
